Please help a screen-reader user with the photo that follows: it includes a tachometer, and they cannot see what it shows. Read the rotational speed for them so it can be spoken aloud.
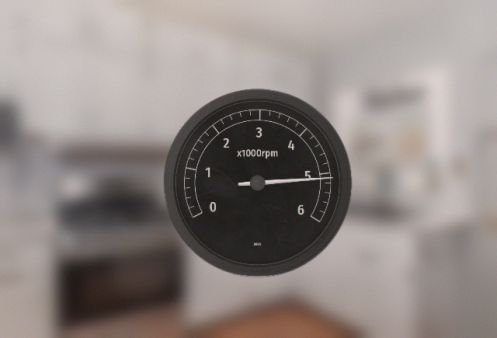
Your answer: 5100 rpm
